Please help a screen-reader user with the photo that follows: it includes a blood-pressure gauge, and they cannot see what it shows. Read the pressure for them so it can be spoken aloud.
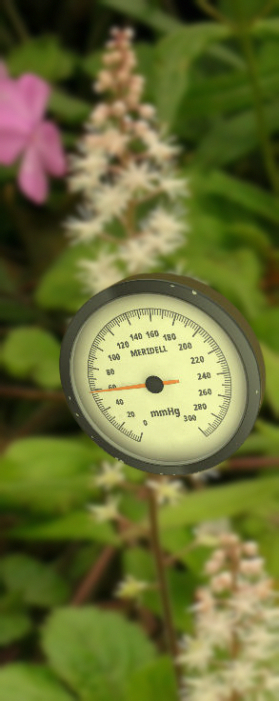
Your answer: 60 mmHg
